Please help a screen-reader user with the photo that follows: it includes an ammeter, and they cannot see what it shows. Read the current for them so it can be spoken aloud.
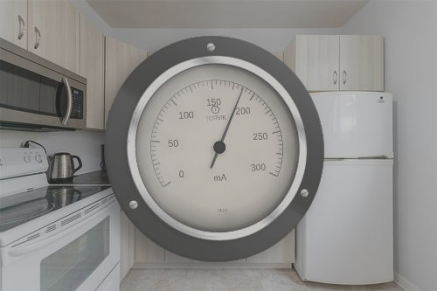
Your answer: 185 mA
